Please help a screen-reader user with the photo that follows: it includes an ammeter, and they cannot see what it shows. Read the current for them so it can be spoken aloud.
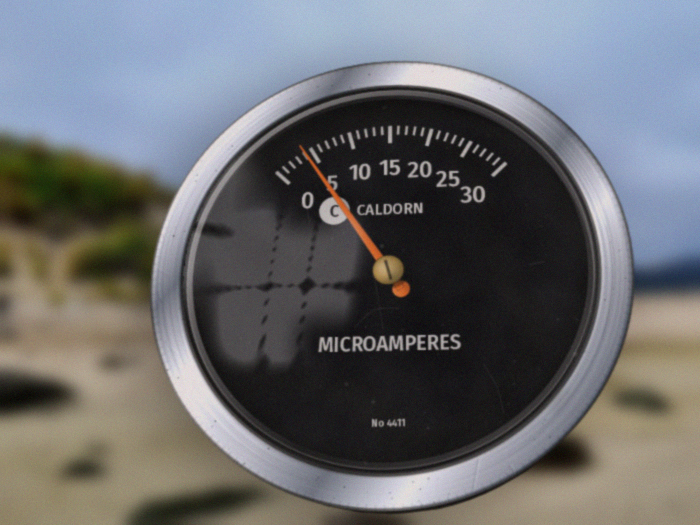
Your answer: 4 µA
